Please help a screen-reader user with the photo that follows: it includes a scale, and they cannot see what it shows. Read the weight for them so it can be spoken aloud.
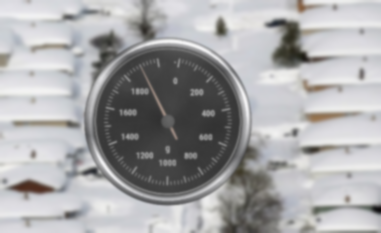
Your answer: 1900 g
